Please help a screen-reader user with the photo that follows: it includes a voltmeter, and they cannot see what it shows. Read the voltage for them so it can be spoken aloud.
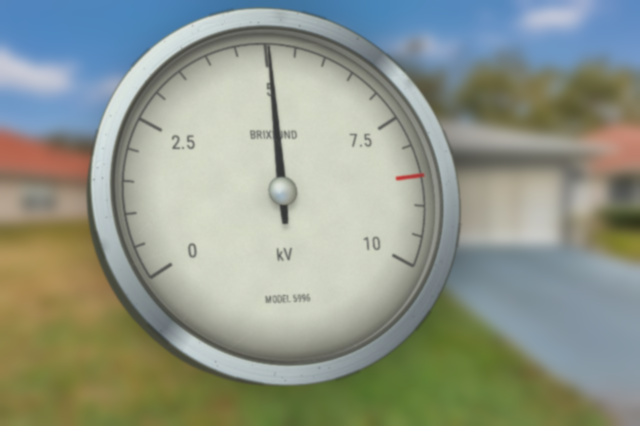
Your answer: 5 kV
